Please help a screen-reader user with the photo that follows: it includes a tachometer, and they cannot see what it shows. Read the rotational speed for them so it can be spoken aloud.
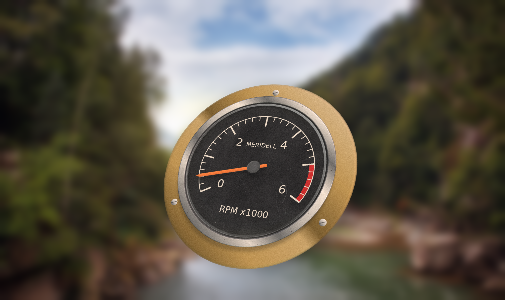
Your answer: 400 rpm
